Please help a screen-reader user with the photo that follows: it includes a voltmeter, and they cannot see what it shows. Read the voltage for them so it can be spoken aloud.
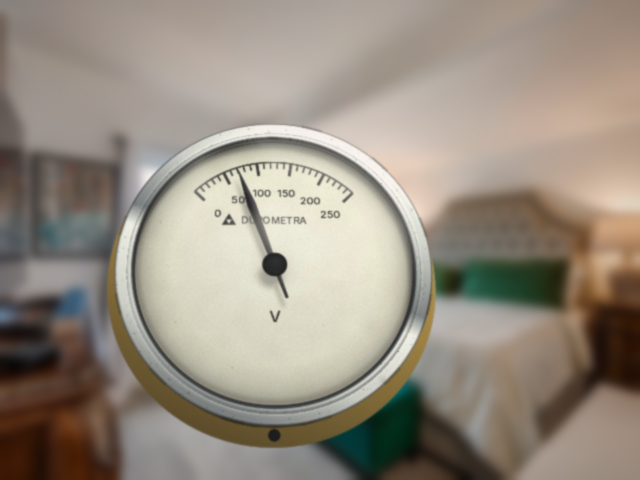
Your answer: 70 V
